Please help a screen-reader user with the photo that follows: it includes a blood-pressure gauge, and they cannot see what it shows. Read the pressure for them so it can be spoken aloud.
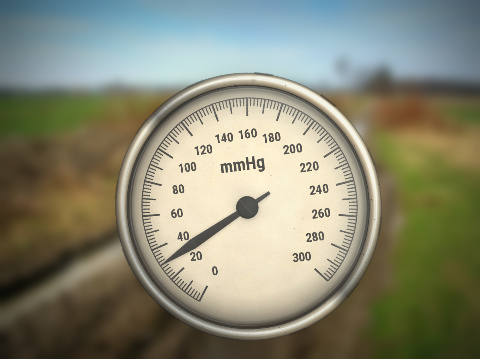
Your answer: 30 mmHg
